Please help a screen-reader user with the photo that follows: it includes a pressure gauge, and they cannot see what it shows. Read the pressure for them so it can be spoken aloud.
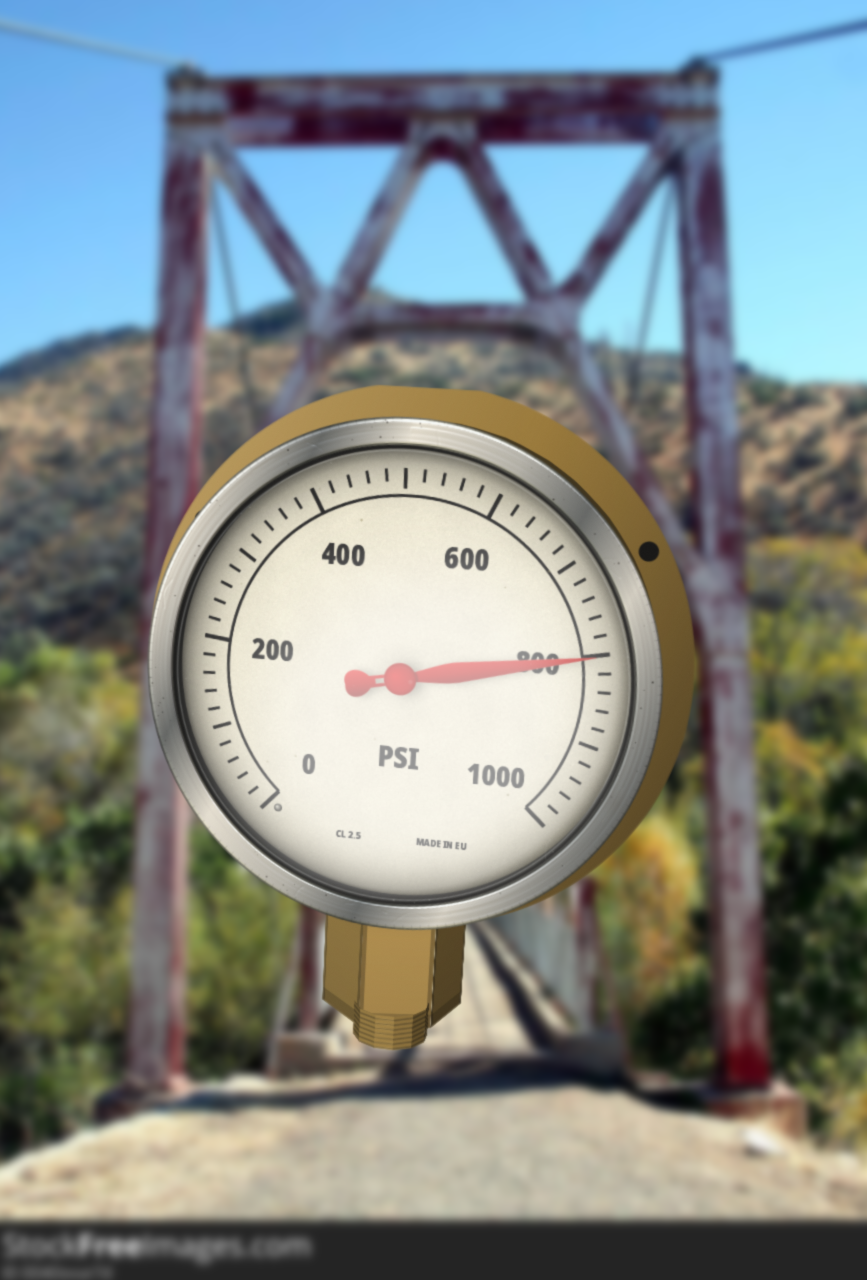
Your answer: 800 psi
